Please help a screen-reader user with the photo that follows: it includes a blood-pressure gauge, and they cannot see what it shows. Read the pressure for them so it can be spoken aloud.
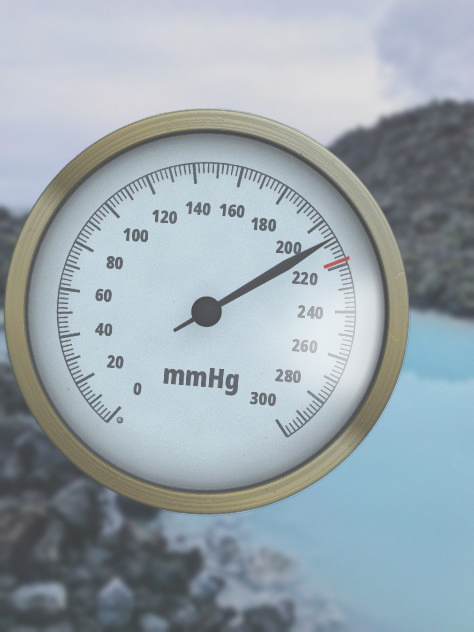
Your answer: 208 mmHg
